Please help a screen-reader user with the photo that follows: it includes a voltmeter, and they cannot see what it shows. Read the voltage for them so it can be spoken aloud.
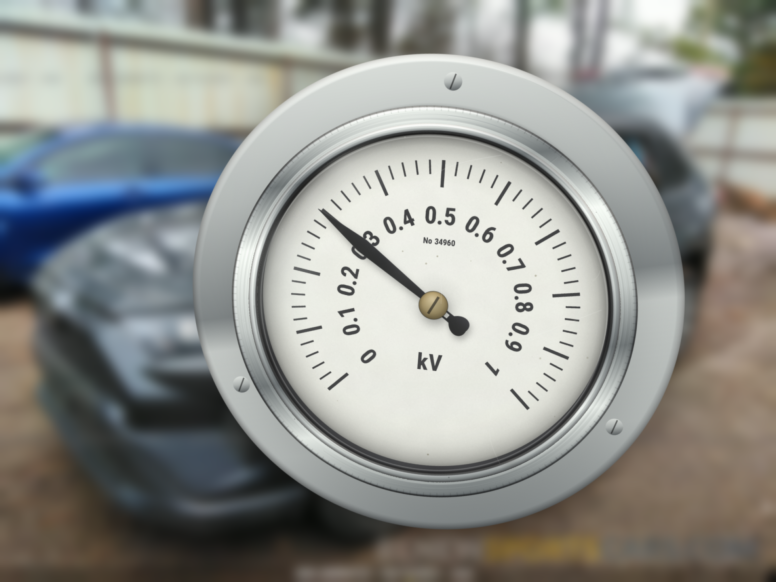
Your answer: 0.3 kV
